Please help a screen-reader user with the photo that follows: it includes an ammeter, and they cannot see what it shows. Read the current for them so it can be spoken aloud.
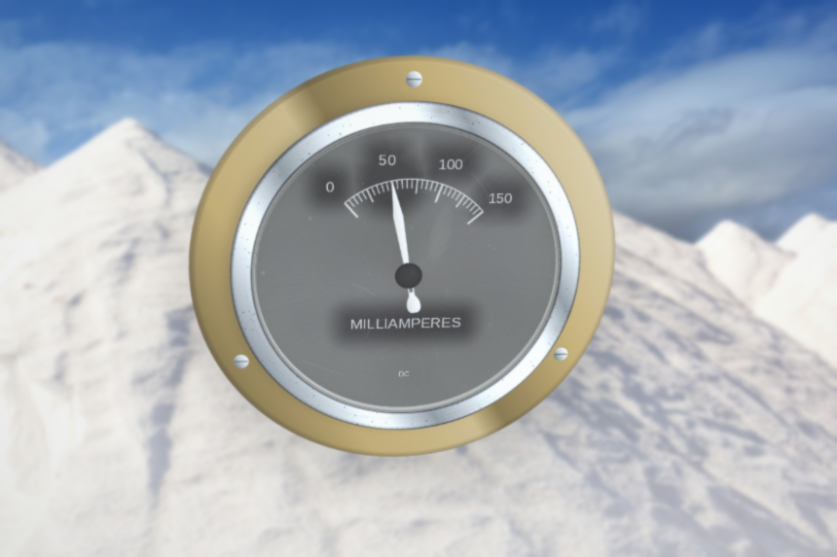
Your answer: 50 mA
